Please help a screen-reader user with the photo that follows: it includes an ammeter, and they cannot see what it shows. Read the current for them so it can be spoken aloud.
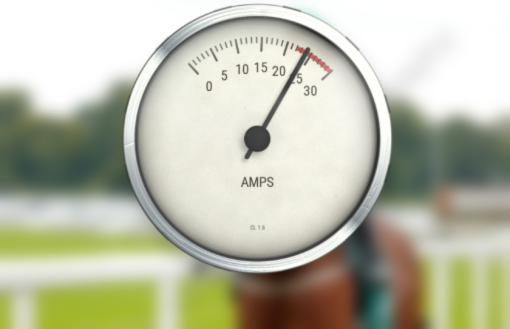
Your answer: 24 A
